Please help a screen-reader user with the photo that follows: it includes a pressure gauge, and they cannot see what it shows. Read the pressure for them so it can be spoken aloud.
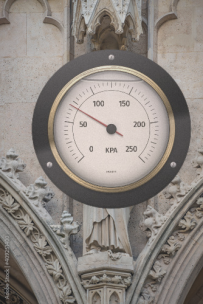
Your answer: 70 kPa
